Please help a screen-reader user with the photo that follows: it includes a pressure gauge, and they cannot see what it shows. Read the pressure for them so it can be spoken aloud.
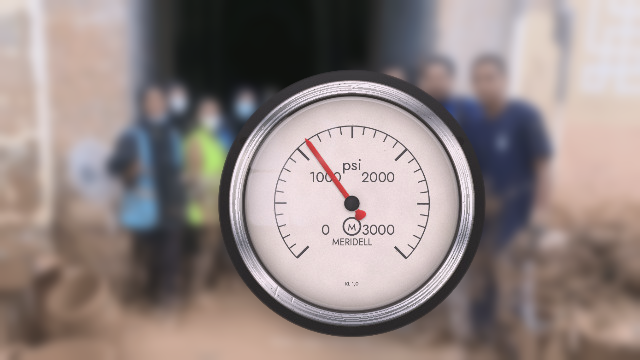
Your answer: 1100 psi
